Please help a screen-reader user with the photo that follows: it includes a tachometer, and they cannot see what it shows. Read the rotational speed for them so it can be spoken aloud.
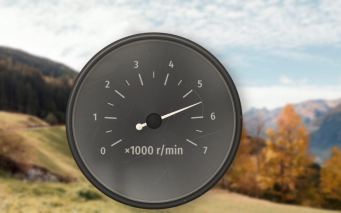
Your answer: 5500 rpm
